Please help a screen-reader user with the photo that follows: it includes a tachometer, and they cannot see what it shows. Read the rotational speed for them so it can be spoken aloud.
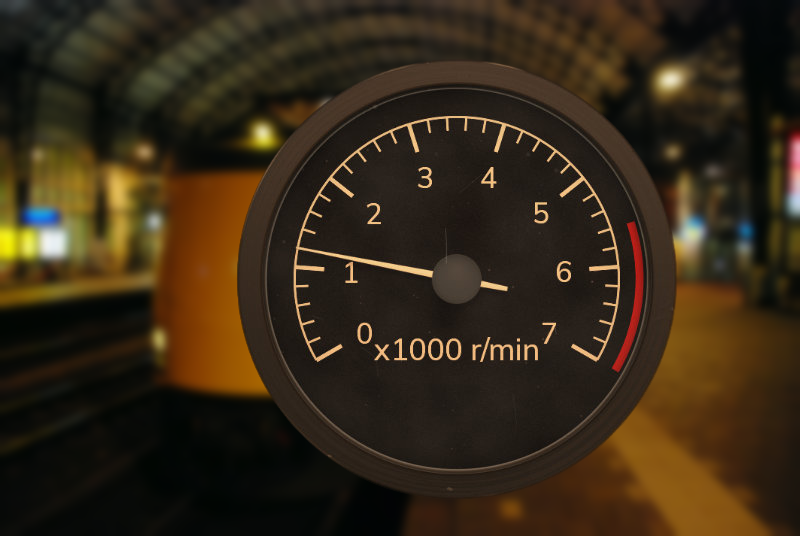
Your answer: 1200 rpm
